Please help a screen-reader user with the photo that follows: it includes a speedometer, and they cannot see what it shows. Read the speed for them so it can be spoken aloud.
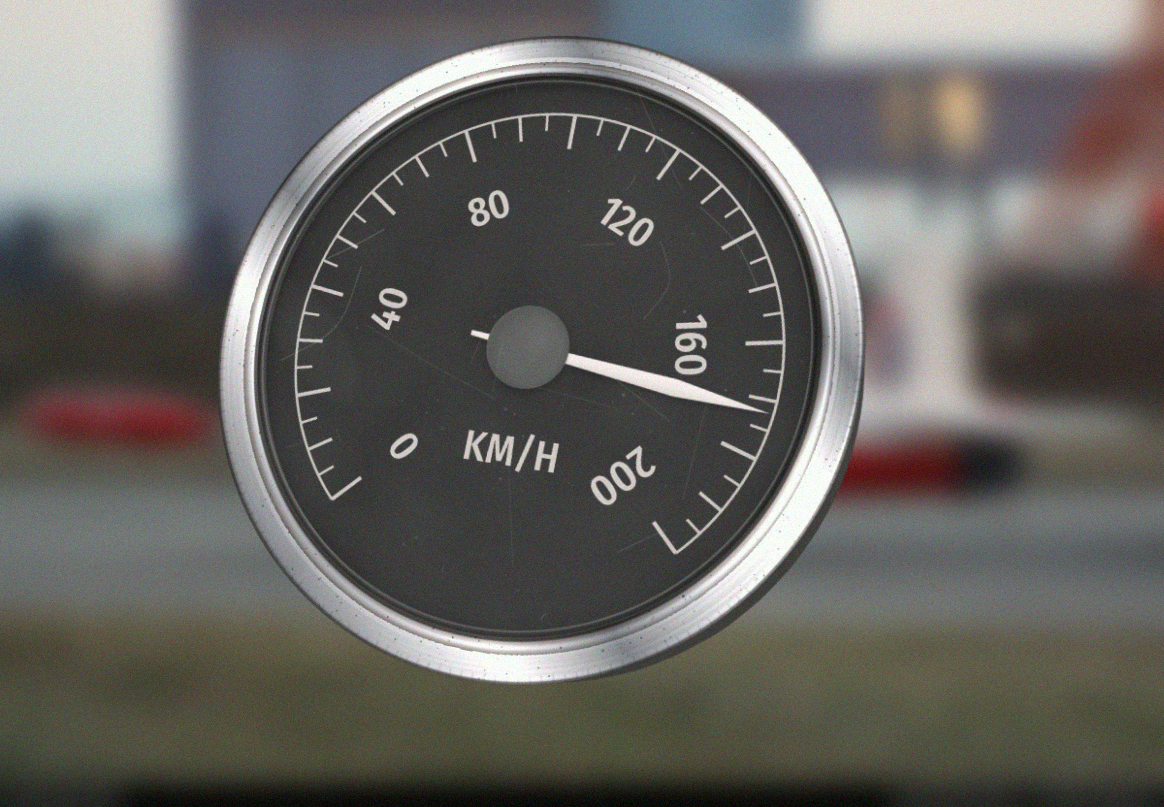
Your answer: 172.5 km/h
